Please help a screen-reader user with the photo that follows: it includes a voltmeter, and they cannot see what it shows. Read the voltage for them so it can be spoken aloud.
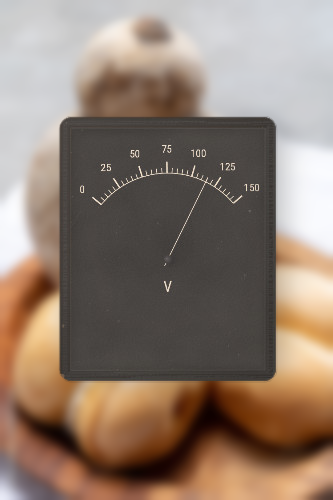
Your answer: 115 V
